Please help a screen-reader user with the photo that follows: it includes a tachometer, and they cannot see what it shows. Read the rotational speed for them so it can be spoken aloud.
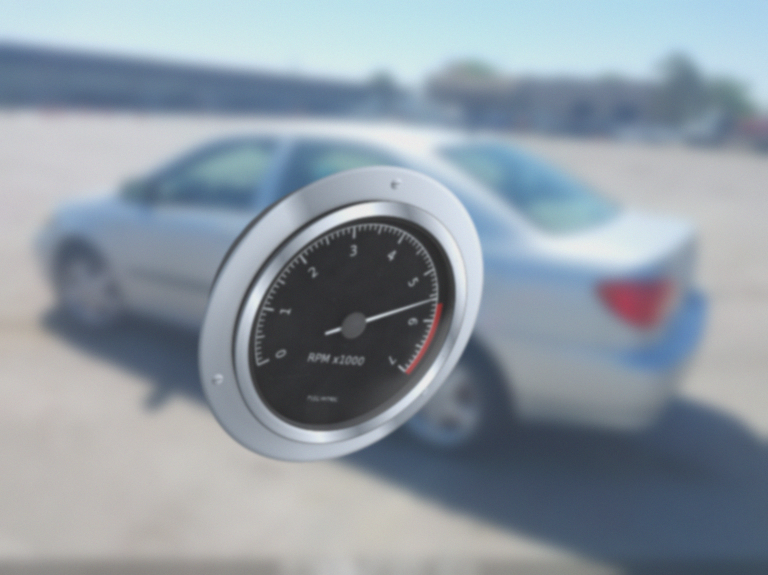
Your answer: 5500 rpm
